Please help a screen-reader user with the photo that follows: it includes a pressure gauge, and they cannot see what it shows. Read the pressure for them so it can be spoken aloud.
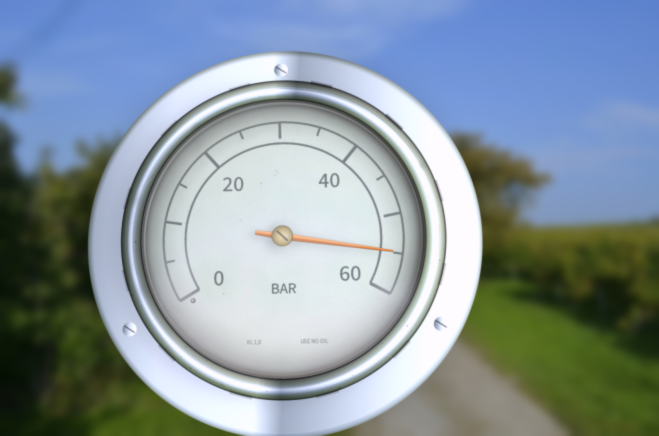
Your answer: 55 bar
